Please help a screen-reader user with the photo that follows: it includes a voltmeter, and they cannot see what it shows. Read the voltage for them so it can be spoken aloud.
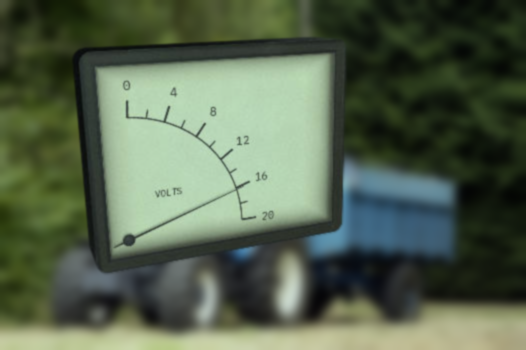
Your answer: 16 V
